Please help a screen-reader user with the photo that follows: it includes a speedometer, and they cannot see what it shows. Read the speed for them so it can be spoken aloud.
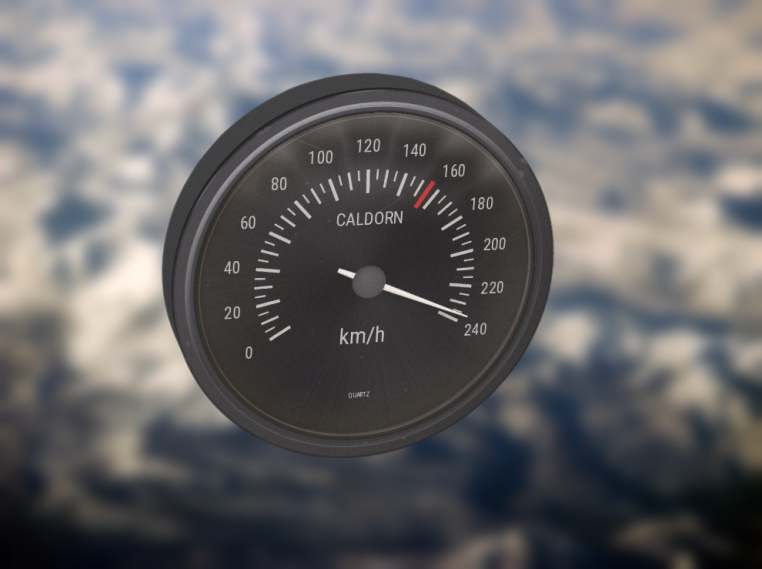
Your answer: 235 km/h
